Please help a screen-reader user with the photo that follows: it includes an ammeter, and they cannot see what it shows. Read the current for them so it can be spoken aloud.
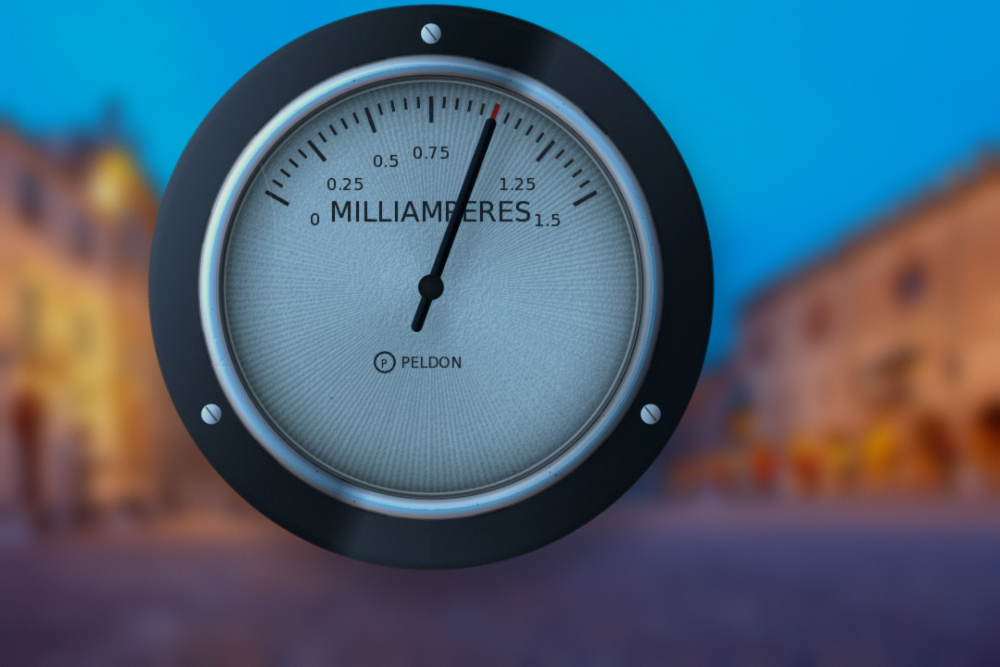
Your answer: 1 mA
